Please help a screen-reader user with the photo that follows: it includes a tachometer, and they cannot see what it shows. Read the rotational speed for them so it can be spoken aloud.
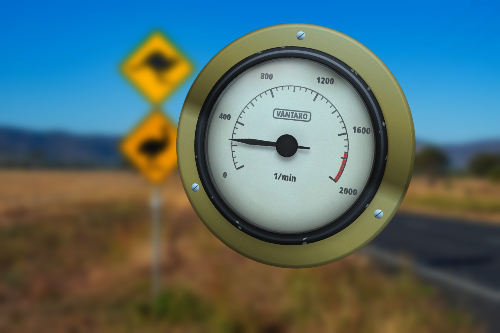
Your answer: 250 rpm
